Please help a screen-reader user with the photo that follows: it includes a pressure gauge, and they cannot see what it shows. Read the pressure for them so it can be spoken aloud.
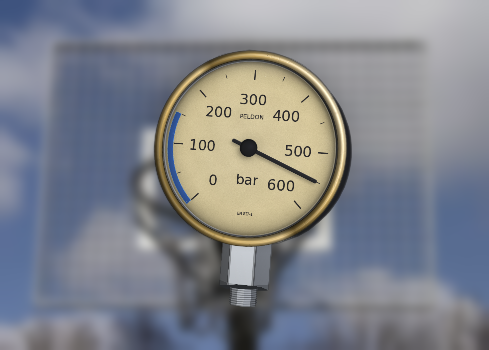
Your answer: 550 bar
